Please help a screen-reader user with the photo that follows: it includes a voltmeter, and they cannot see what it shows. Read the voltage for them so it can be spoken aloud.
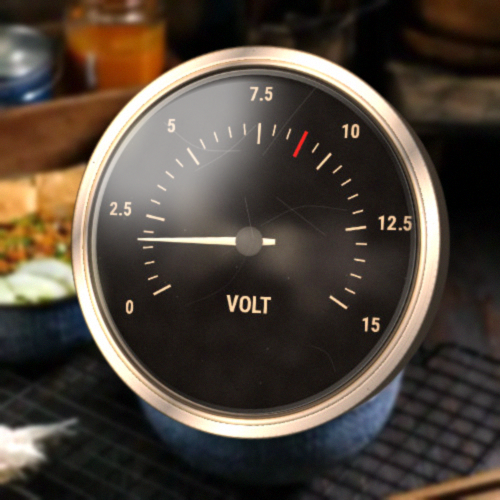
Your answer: 1.75 V
